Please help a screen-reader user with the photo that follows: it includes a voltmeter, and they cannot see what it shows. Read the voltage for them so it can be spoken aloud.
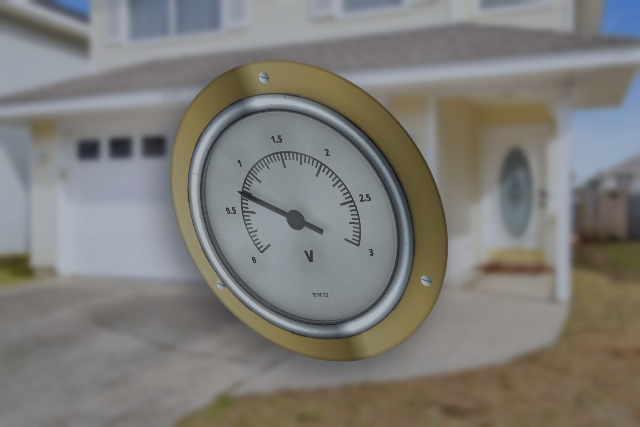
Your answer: 0.75 V
